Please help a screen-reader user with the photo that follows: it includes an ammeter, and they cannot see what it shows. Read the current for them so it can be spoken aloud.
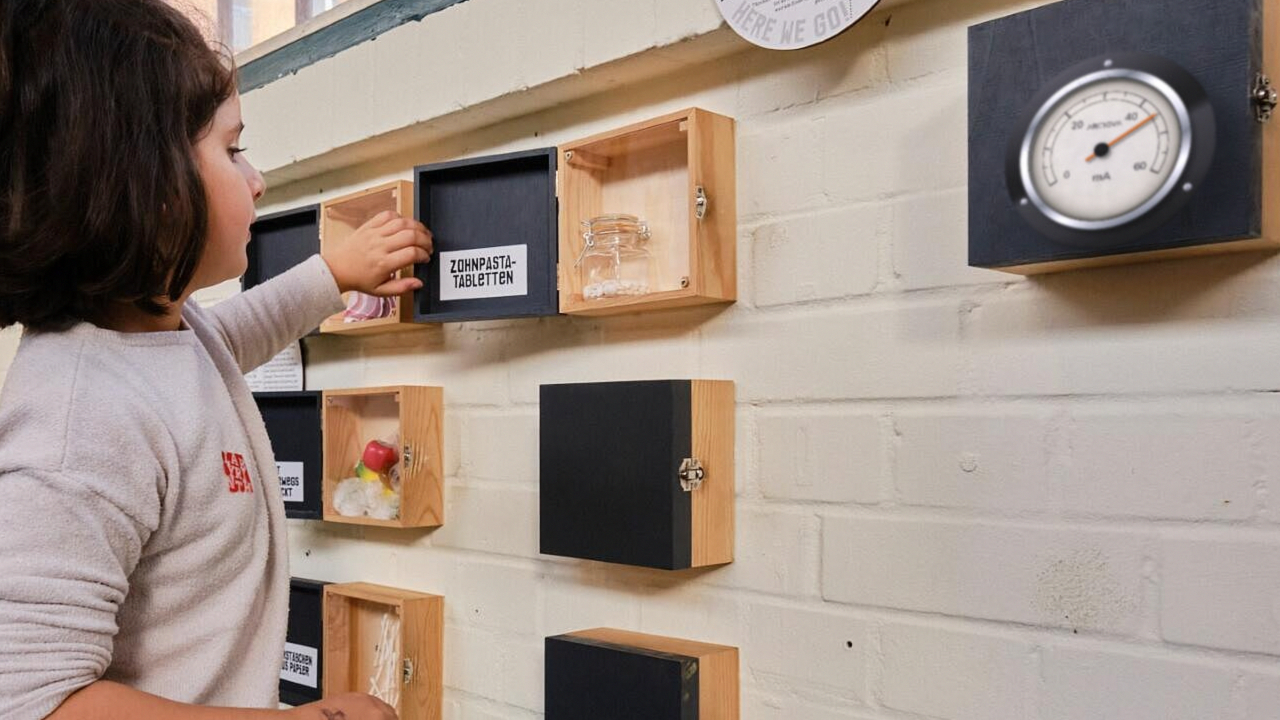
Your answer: 45 mA
